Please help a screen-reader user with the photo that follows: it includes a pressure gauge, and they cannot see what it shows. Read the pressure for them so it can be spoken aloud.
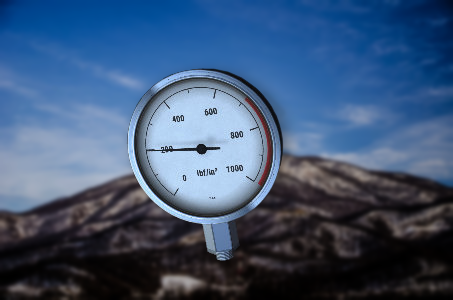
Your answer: 200 psi
